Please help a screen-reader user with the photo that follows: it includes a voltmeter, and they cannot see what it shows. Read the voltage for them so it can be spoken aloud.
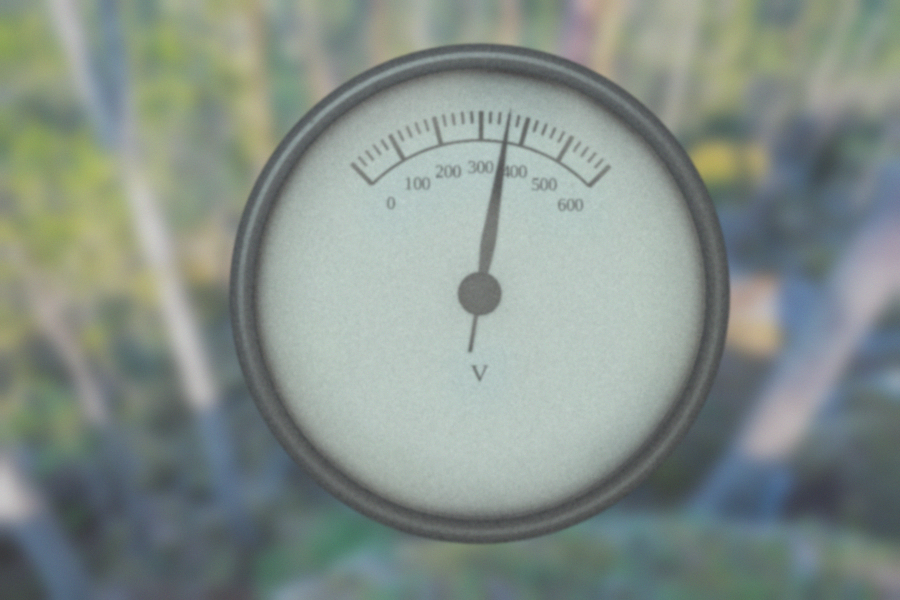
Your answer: 360 V
